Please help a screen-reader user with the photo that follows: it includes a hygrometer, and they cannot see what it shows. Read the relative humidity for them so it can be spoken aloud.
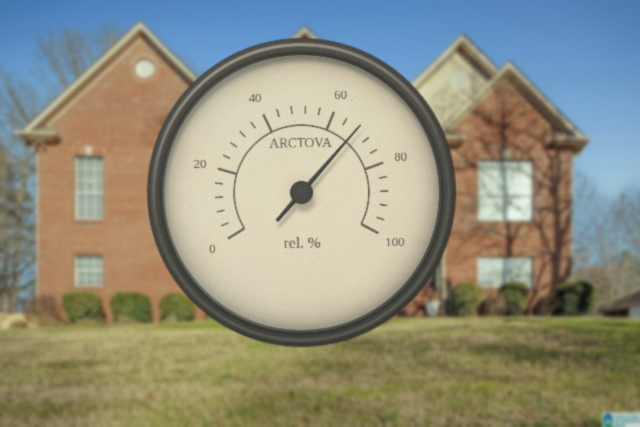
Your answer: 68 %
